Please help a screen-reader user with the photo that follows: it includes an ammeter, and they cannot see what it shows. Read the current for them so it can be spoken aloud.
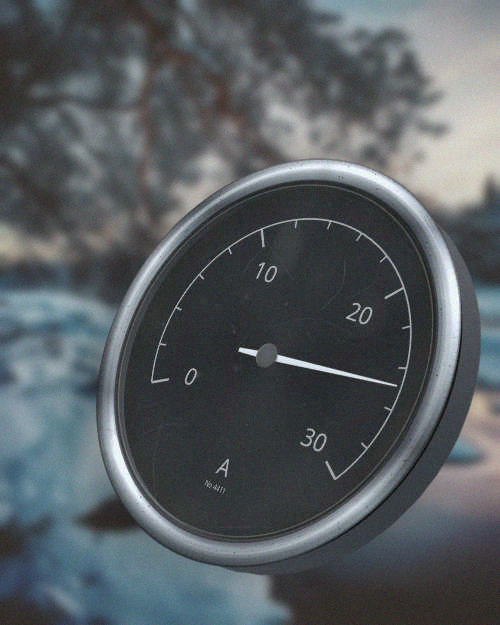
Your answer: 25 A
